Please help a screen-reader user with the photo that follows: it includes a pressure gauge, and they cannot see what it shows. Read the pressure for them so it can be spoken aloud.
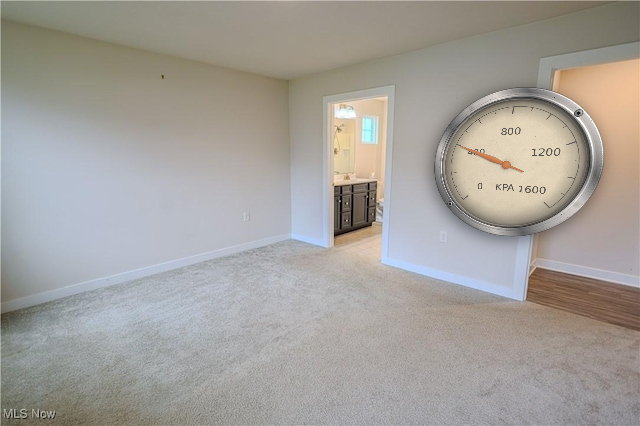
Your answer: 400 kPa
